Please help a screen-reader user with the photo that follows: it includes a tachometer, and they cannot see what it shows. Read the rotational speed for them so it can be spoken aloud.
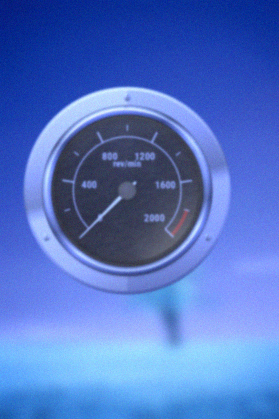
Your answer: 0 rpm
